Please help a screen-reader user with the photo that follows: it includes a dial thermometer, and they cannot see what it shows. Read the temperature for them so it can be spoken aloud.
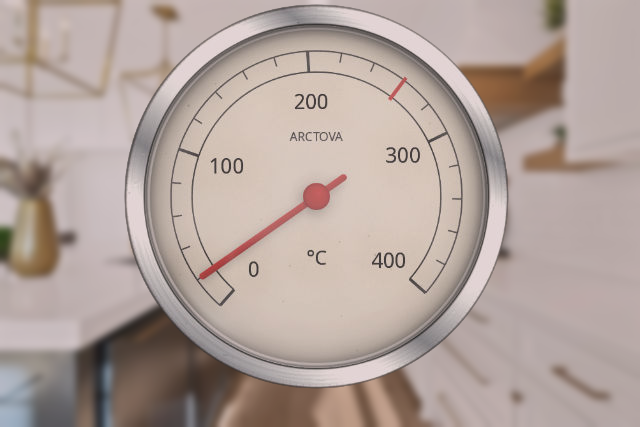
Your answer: 20 °C
